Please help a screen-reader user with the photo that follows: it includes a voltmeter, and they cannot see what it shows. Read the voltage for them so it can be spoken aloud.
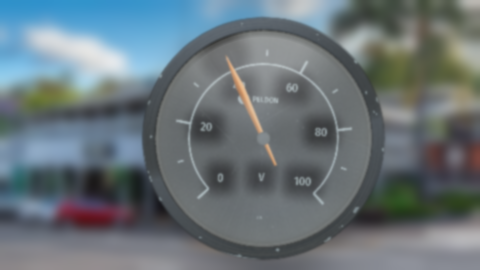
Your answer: 40 V
